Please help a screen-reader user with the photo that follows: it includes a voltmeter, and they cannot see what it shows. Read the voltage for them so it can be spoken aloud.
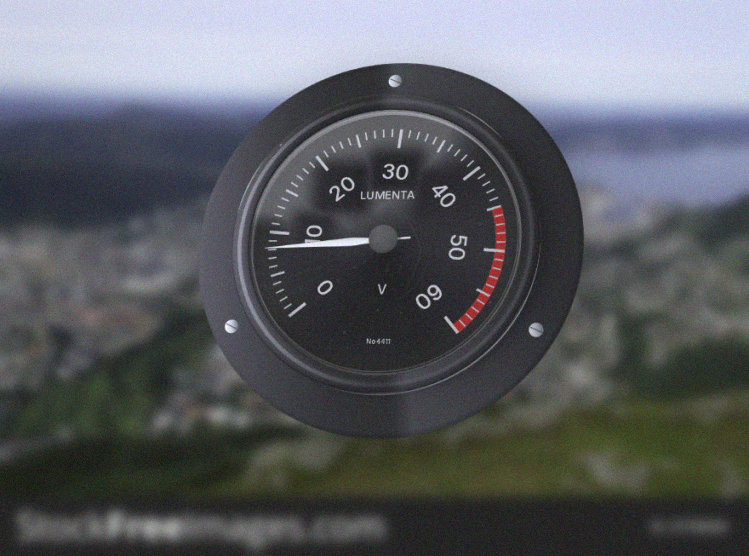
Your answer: 8 V
